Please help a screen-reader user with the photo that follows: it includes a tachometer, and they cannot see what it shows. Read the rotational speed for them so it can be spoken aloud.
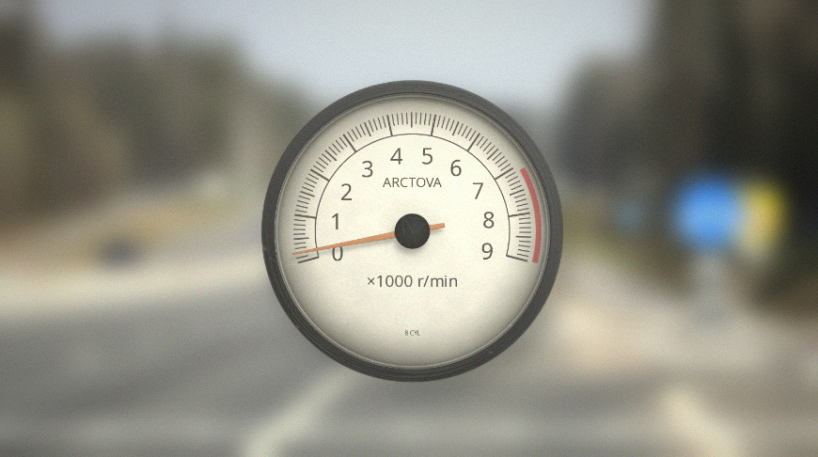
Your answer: 200 rpm
